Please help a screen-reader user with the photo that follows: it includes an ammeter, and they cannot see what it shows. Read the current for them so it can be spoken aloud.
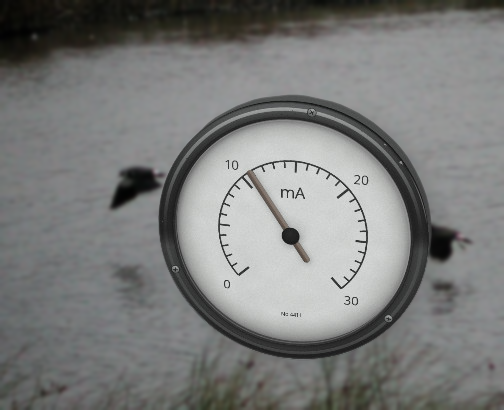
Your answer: 11 mA
